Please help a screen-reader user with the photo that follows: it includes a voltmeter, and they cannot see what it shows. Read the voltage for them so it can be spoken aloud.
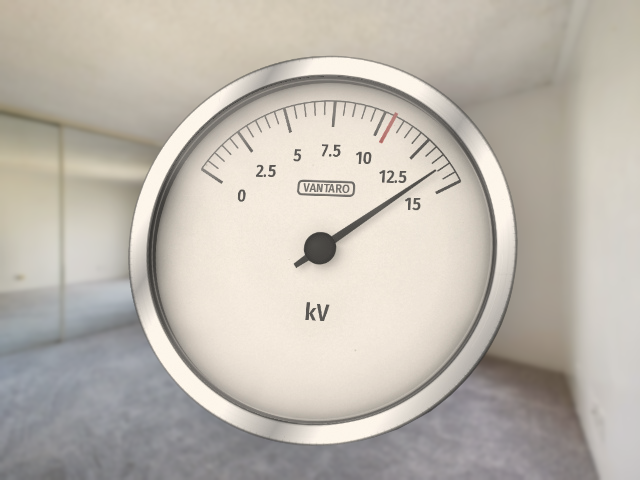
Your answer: 14 kV
